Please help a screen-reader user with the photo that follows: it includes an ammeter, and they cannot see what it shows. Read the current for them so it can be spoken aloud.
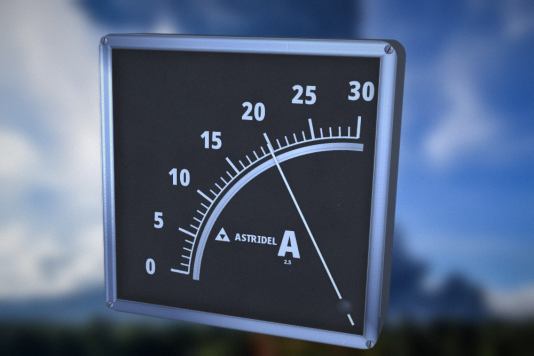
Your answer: 20 A
